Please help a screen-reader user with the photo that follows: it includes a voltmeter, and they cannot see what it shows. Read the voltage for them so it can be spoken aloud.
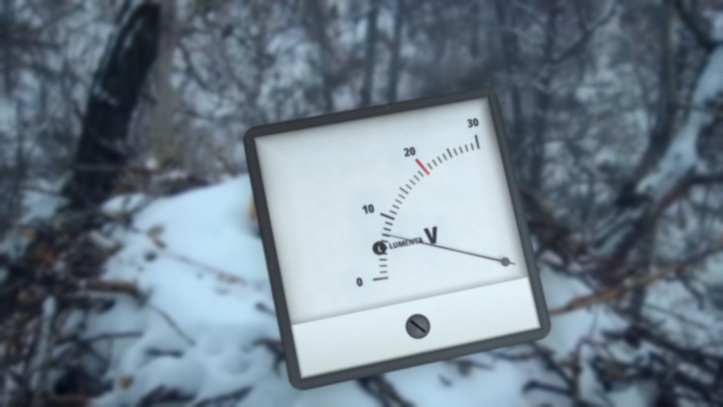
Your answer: 7 V
